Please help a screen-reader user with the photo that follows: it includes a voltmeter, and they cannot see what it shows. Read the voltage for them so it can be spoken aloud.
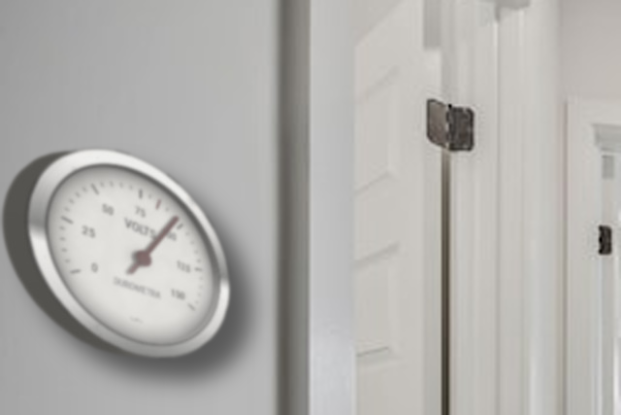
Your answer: 95 V
